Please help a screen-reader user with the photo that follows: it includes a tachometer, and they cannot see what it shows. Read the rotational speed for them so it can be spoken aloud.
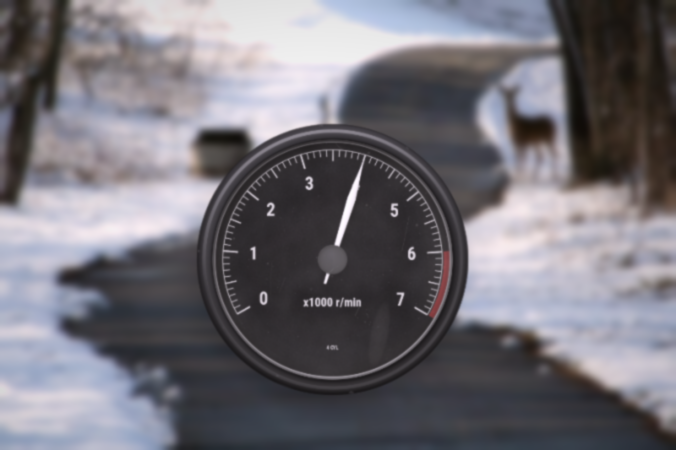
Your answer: 4000 rpm
